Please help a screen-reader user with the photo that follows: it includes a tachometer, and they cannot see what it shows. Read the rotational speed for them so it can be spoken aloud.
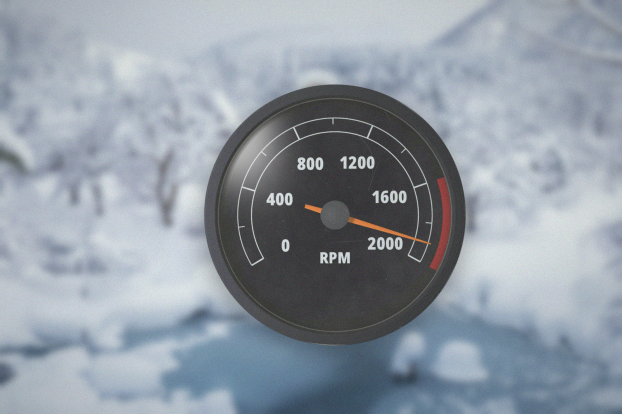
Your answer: 1900 rpm
